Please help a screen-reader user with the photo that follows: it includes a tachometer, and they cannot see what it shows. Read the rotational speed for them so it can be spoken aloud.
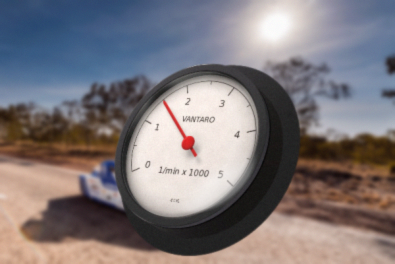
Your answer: 1500 rpm
